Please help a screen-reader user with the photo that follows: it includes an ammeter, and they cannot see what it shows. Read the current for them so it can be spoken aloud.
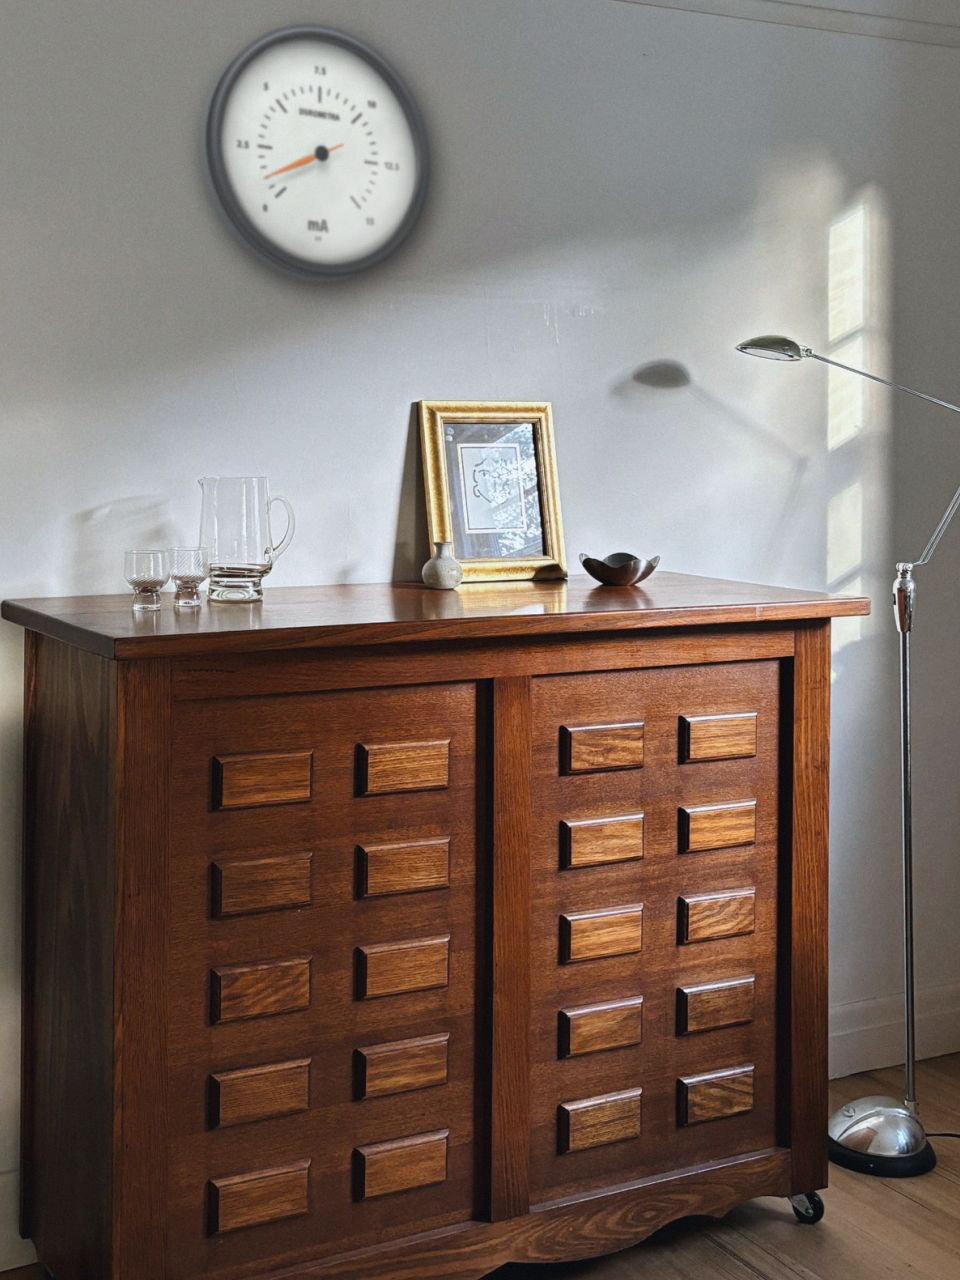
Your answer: 1 mA
